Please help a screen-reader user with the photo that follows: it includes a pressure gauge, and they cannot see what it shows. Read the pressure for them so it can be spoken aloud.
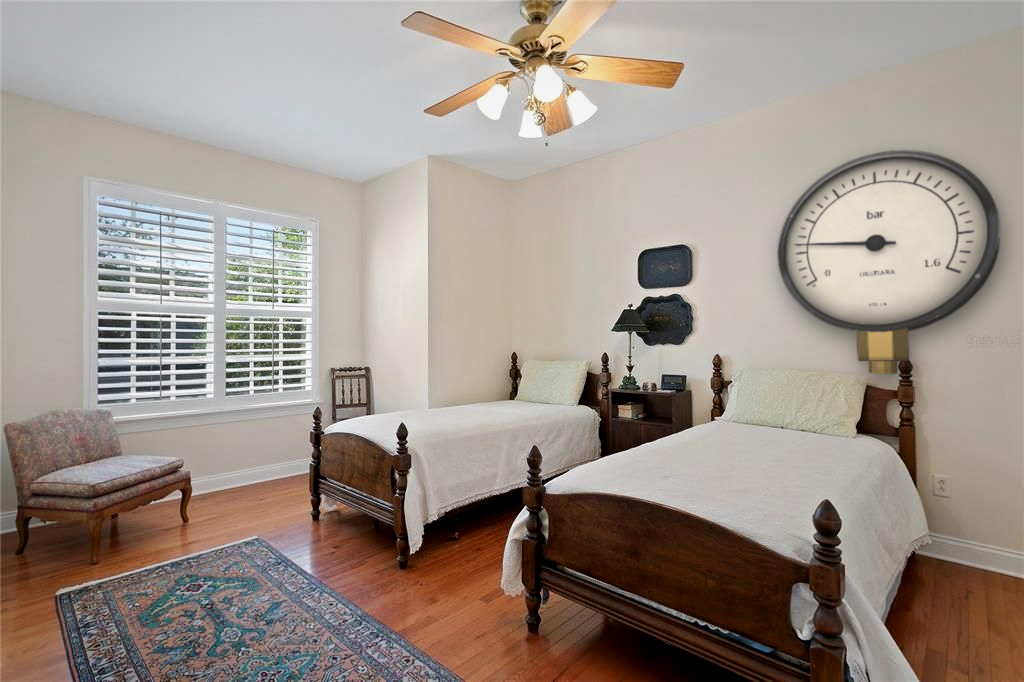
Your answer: 0.25 bar
